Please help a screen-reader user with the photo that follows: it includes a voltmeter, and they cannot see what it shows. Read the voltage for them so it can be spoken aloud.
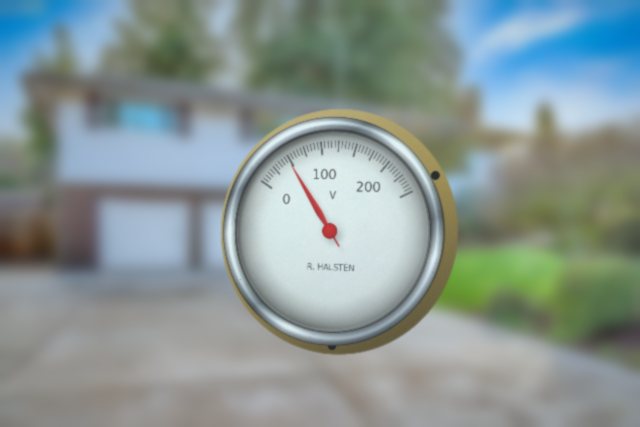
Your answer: 50 V
